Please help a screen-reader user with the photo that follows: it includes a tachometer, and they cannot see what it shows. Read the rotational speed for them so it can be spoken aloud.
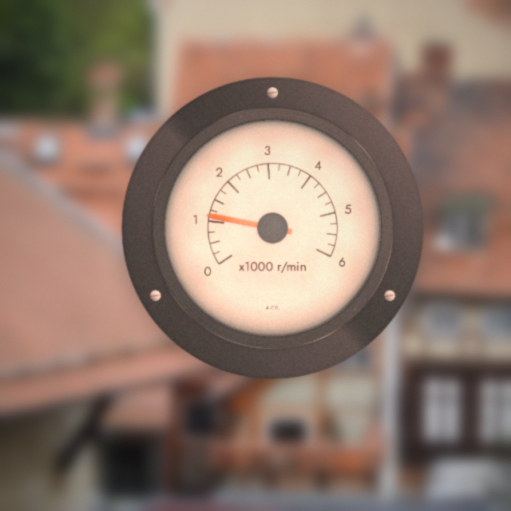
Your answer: 1125 rpm
